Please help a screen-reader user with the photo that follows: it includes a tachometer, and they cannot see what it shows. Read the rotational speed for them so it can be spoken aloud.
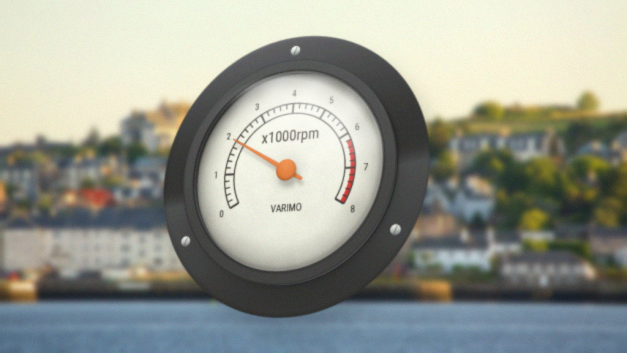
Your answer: 2000 rpm
